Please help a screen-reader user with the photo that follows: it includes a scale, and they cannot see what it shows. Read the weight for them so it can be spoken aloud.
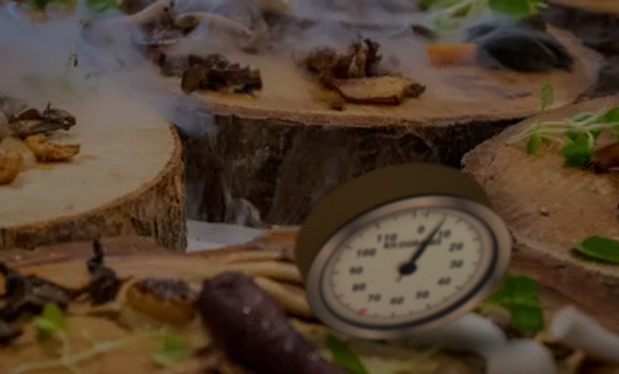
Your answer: 5 kg
